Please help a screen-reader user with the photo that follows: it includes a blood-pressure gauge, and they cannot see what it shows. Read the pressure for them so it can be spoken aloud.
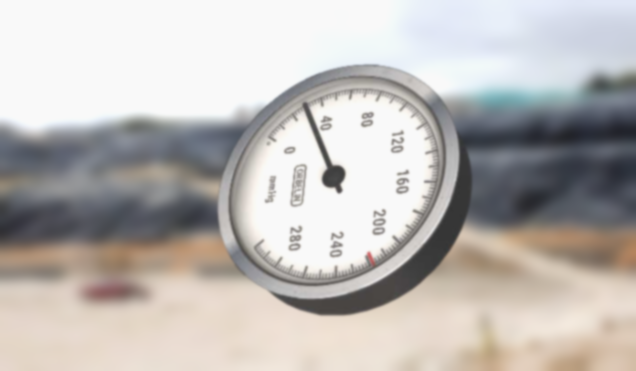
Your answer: 30 mmHg
